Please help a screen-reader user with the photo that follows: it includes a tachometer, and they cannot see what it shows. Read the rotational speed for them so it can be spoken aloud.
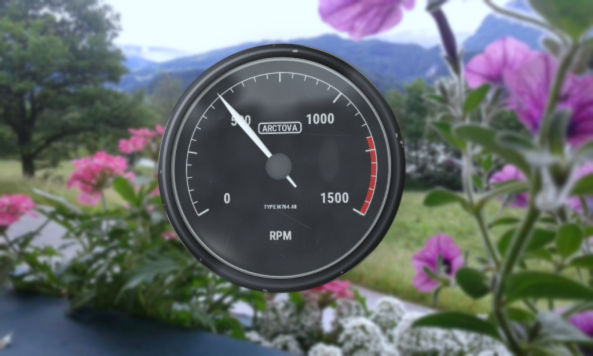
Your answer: 500 rpm
